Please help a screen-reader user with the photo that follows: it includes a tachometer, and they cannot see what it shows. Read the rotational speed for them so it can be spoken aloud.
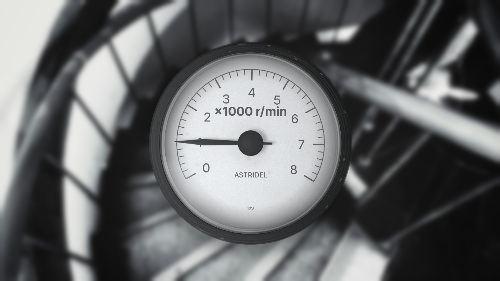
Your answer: 1000 rpm
